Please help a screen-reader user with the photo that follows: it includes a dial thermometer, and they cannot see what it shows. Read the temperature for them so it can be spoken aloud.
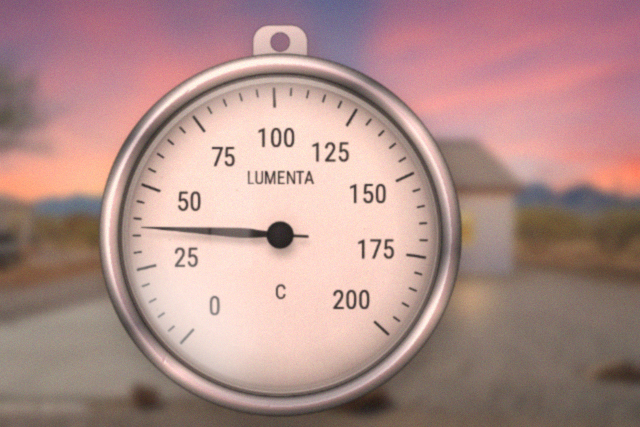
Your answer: 37.5 °C
